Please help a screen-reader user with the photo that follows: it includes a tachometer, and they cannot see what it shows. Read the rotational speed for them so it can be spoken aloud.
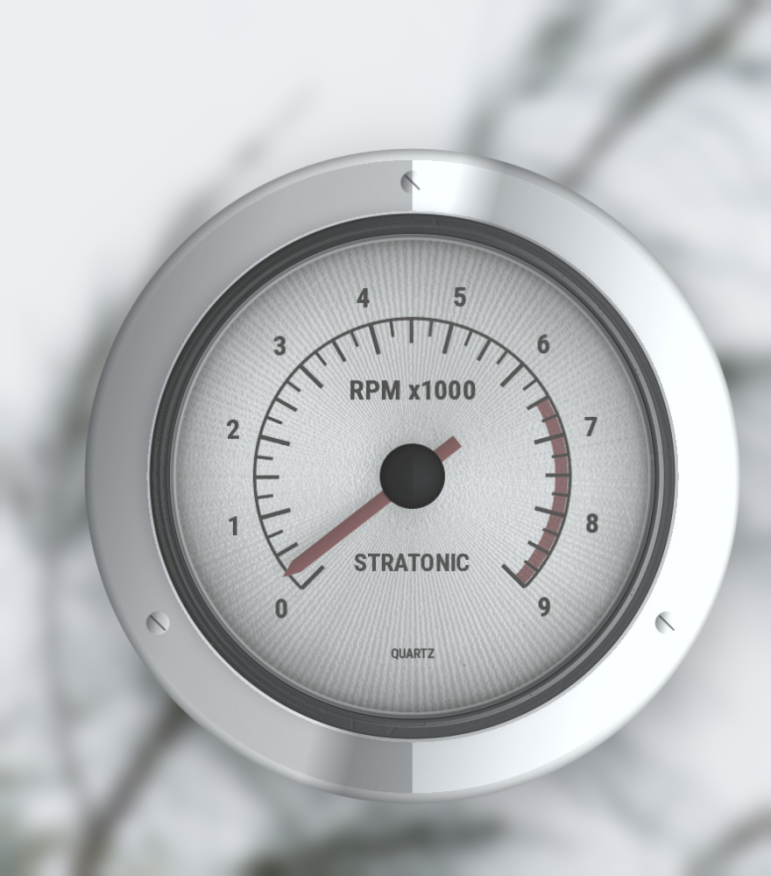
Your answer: 250 rpm
